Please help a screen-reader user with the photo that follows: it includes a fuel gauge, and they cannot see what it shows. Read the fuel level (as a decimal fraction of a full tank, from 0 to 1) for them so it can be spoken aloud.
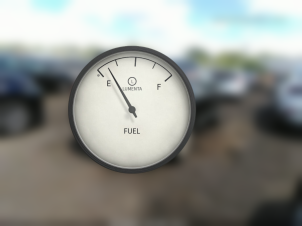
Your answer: 0.125
